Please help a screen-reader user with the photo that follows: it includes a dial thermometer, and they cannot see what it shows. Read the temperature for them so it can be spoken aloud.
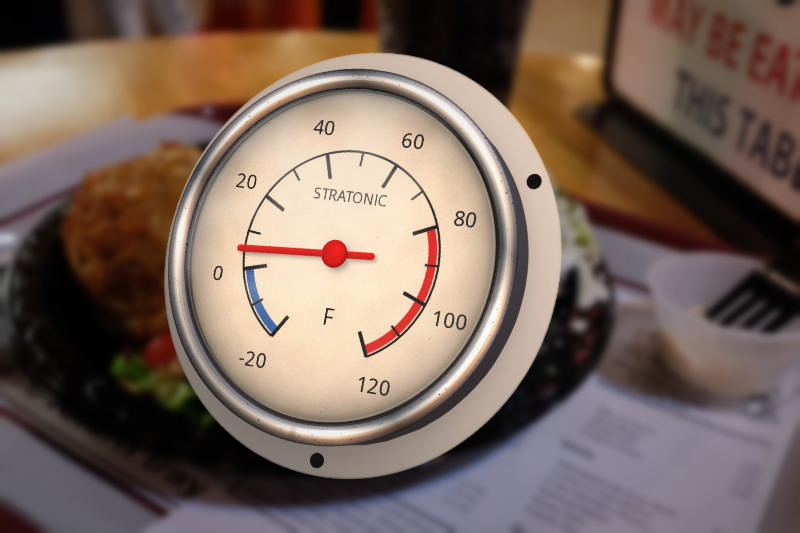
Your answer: 5 °F
